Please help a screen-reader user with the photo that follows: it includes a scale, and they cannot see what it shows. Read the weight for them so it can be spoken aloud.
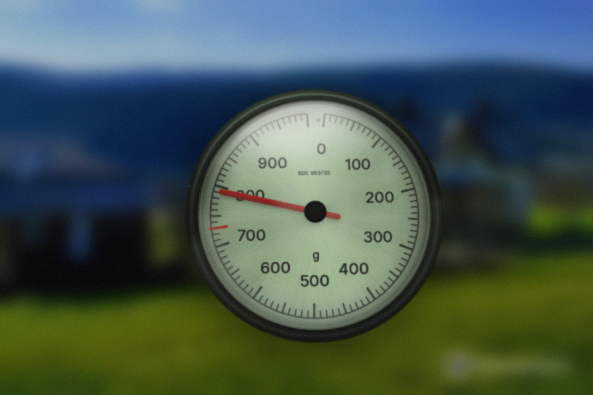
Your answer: 790 g
